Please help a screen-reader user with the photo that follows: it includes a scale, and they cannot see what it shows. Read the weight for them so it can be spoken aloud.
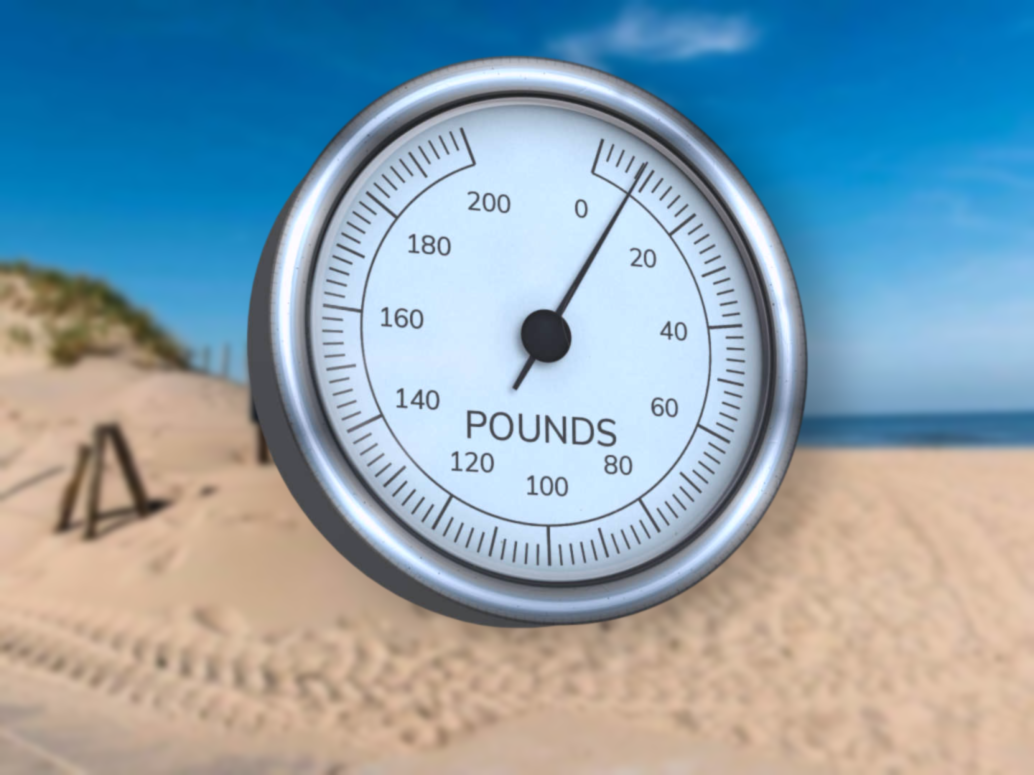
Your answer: 8 lb
